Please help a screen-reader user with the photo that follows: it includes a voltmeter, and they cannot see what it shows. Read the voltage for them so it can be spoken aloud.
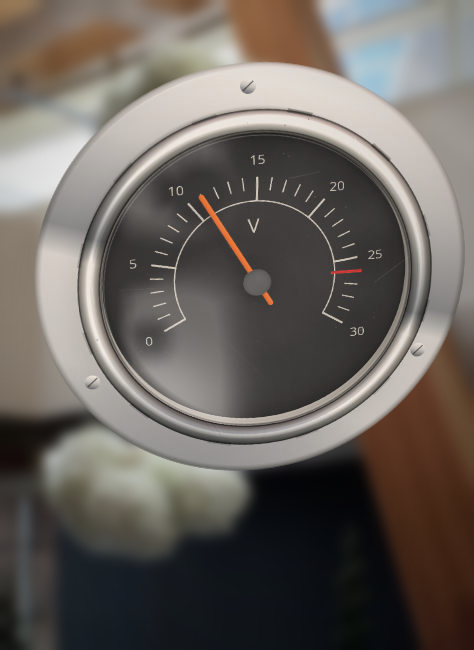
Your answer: 11 V
